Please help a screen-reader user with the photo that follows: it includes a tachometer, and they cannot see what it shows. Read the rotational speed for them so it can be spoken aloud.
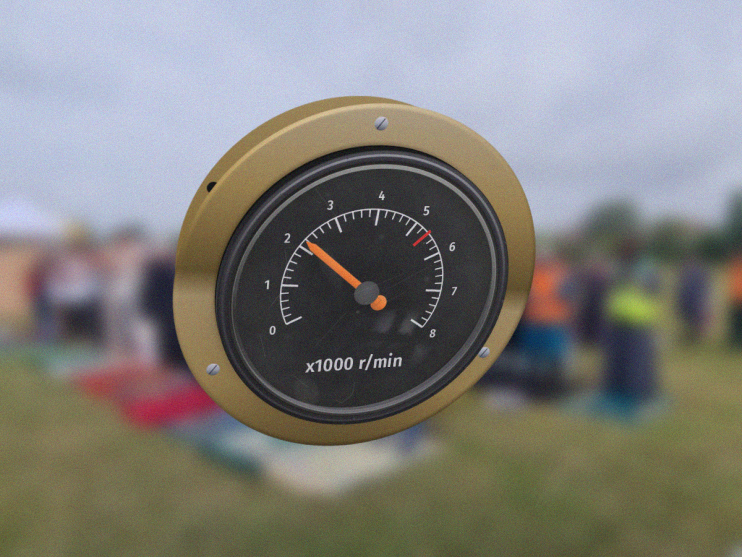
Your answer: 2200 rpm
